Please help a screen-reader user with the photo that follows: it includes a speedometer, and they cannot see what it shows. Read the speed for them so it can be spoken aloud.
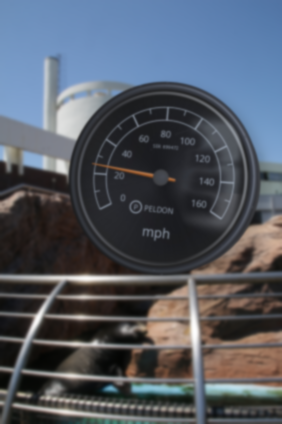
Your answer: 25 mph
